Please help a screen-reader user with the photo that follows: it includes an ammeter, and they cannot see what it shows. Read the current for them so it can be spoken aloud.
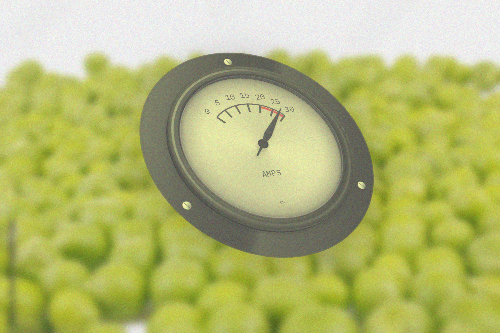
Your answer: 27.5 A
